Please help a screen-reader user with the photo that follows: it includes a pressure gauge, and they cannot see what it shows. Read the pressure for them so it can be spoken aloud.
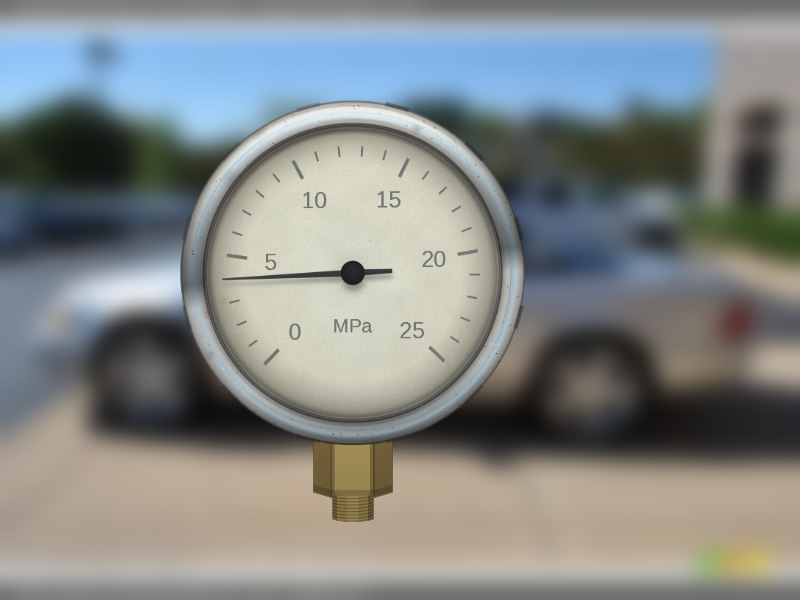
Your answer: 4 MPa
